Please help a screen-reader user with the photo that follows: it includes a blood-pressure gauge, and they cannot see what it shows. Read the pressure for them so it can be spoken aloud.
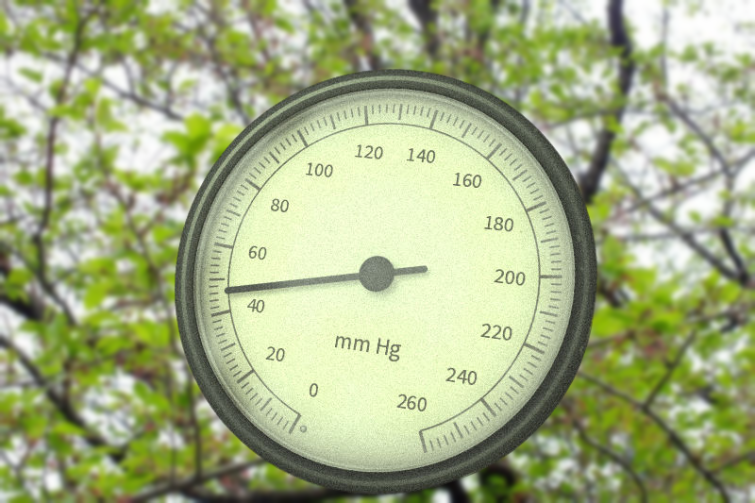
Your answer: 46 mmHg
